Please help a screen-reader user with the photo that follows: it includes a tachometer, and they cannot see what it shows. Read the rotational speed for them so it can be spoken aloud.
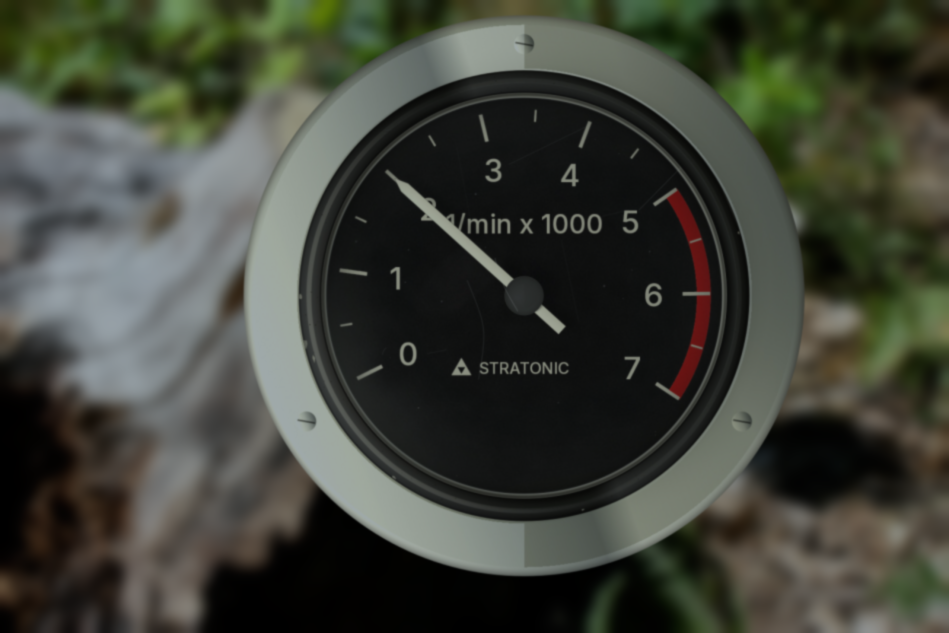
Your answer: 2000 rpm
